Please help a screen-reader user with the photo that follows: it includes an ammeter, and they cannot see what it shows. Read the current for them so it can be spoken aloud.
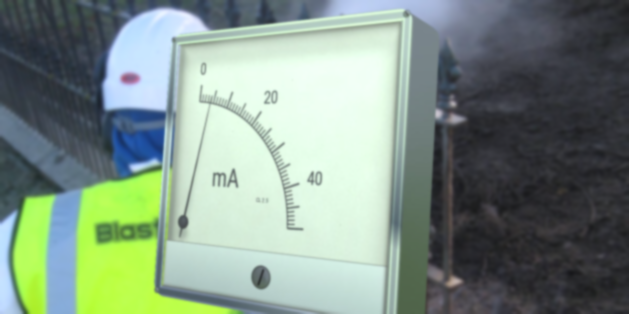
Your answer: 5 mA
